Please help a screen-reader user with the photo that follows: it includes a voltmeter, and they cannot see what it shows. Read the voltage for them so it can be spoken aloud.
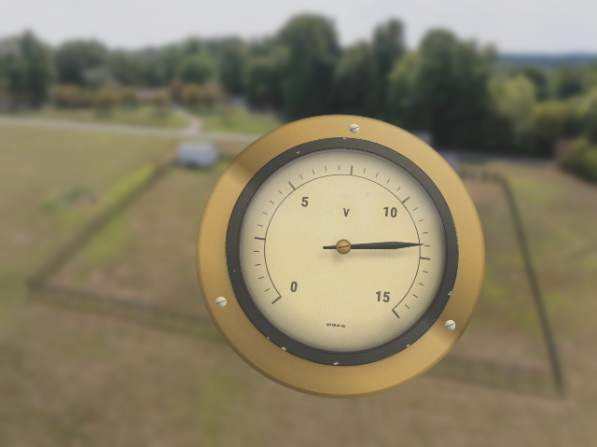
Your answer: 12 V
